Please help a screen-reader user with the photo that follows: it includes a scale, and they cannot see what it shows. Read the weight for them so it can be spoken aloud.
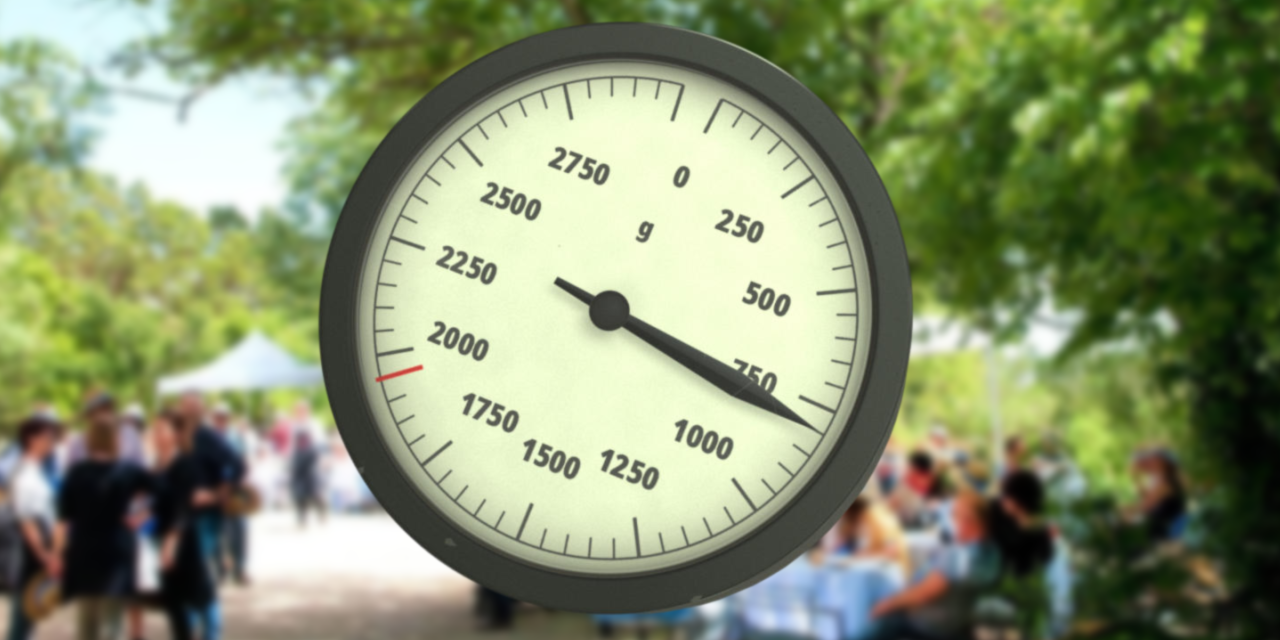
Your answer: 800 g
